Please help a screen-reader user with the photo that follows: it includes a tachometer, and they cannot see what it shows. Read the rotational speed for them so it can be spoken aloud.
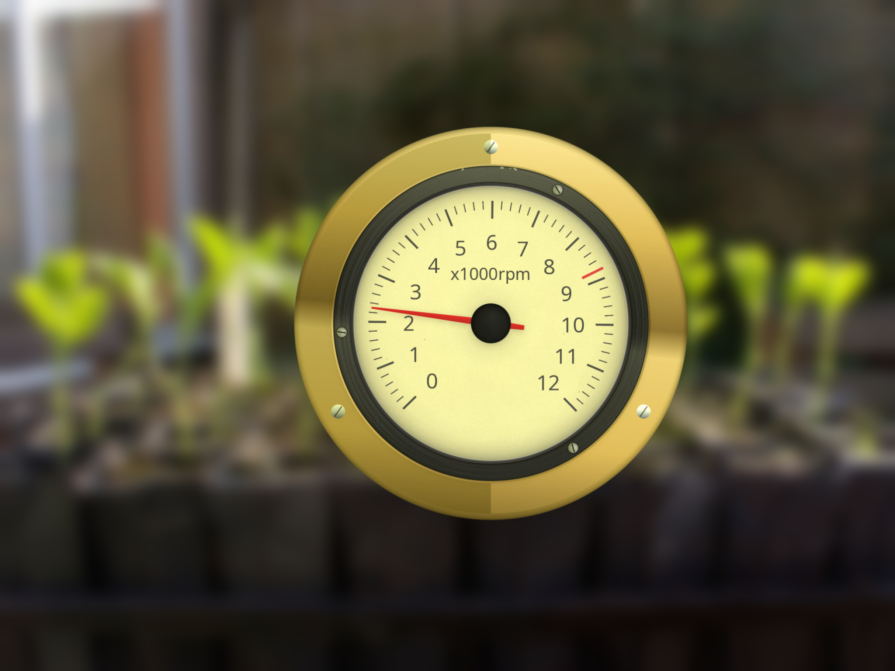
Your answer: 2300 rpm
